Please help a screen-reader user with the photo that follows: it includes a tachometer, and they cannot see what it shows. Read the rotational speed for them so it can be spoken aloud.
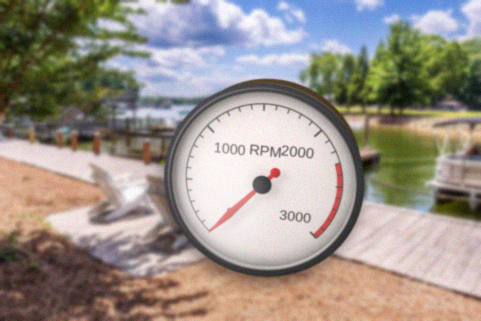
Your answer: 0 rpm
